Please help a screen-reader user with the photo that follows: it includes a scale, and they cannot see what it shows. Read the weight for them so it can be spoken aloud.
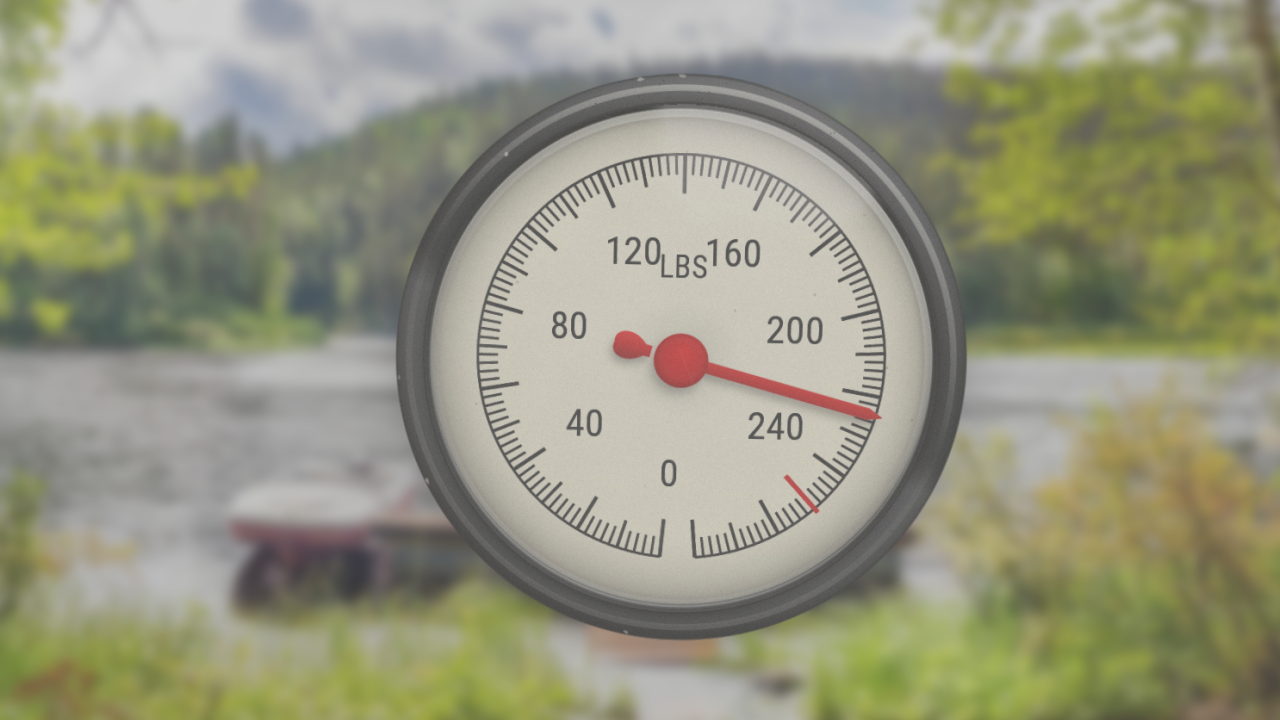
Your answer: 224 lb
